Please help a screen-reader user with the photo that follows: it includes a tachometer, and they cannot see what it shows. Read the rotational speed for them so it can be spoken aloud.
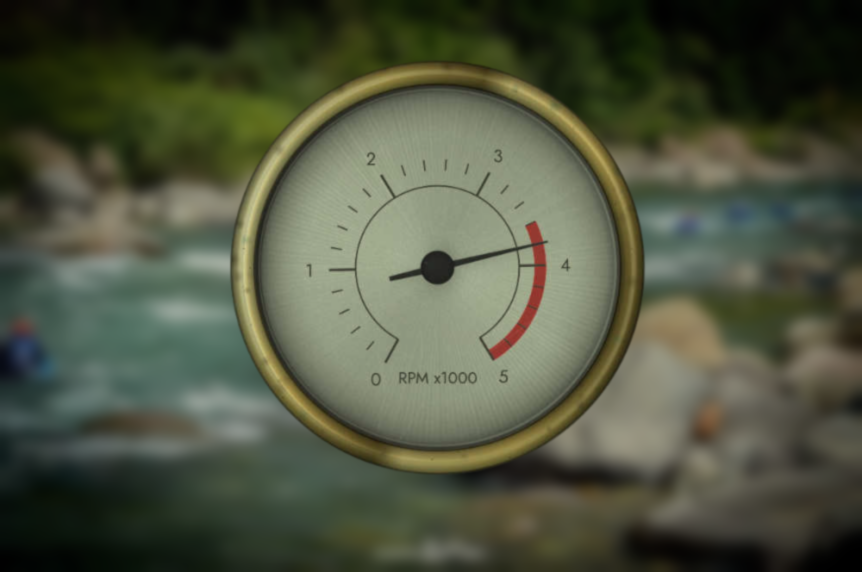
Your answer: 3800 rpm
